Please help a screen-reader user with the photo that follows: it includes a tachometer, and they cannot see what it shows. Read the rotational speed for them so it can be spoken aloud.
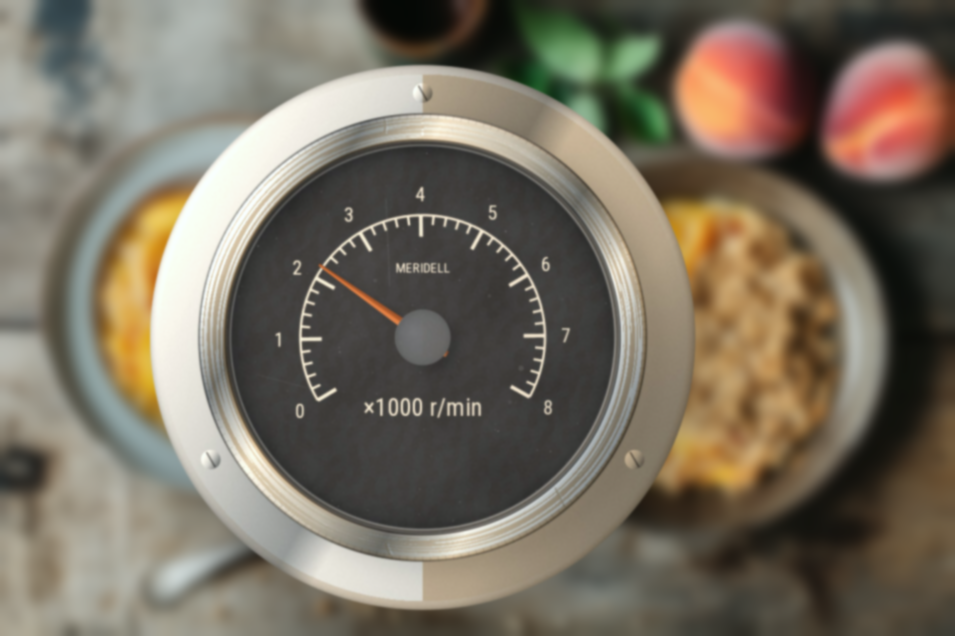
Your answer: 2200 rpm
